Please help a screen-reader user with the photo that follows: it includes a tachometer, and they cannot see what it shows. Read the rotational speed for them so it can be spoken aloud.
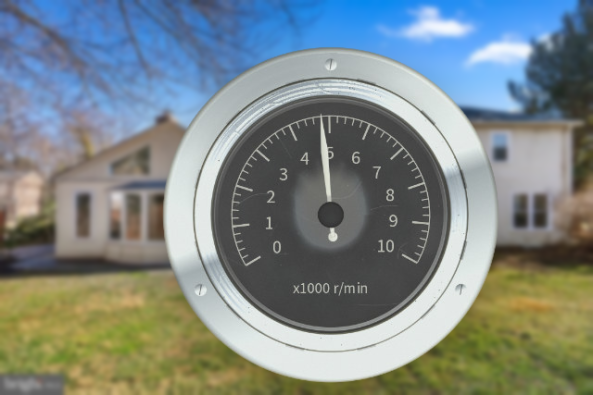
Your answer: 4800 rpm
